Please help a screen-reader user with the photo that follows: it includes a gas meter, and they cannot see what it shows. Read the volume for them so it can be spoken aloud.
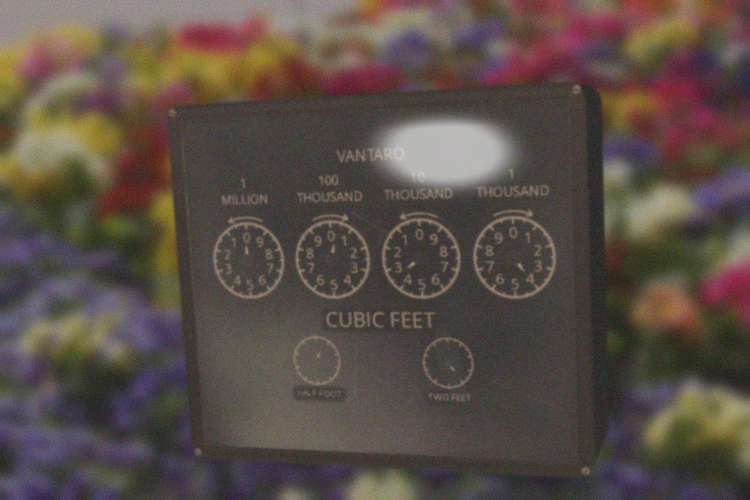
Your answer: 3400 ft³
